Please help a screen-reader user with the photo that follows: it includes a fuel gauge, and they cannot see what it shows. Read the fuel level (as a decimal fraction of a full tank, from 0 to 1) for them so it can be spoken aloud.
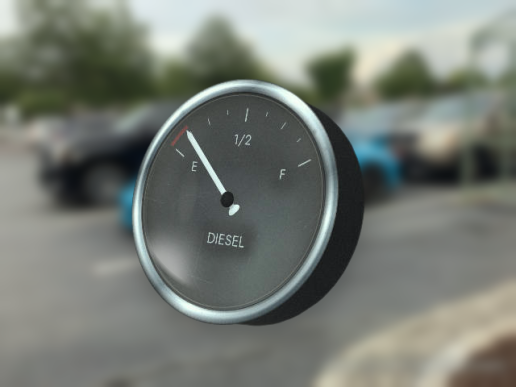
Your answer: 0.125
